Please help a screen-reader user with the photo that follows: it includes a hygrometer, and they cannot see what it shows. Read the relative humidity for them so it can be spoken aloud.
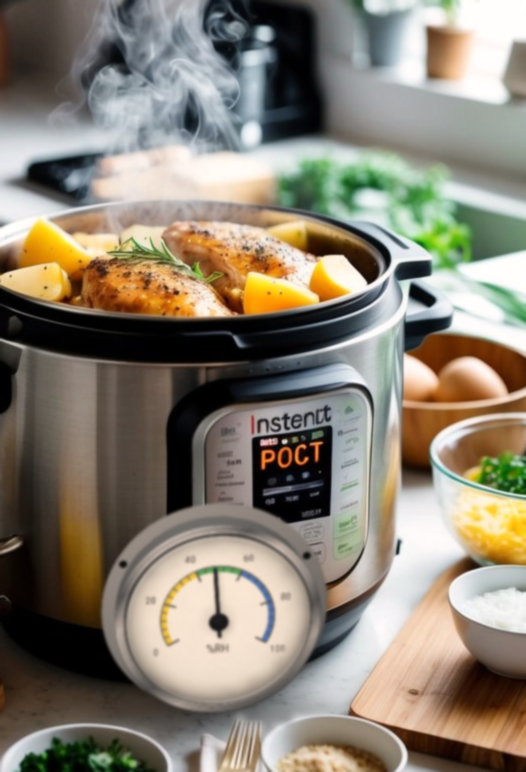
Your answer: 48 %
